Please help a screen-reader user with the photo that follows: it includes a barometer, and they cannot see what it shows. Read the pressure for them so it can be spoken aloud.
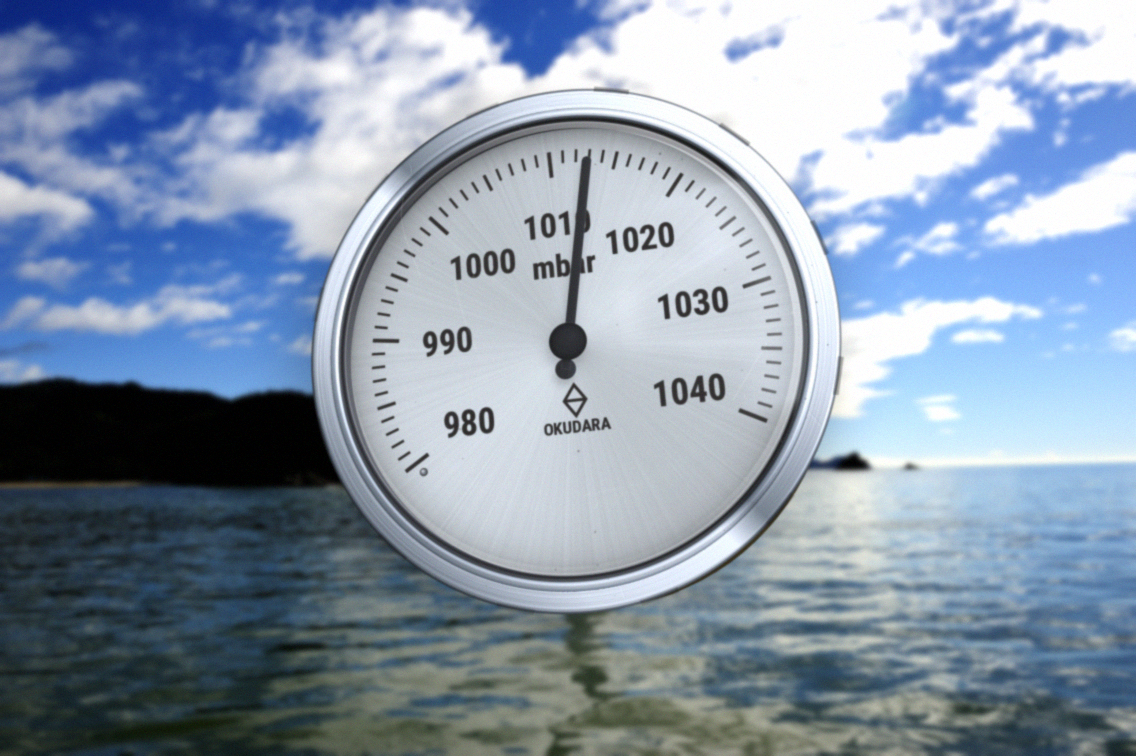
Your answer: 1013 mbar
